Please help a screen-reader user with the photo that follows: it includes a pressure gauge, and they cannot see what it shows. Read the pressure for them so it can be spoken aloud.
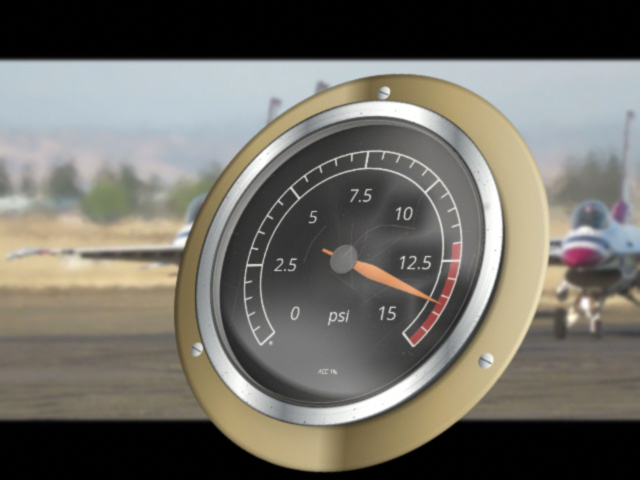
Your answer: 13.75 psi
